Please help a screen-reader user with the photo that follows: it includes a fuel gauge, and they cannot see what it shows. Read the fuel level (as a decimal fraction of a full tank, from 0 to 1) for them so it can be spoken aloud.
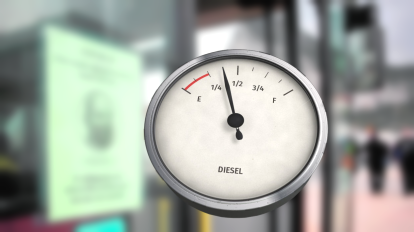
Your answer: 0.375
